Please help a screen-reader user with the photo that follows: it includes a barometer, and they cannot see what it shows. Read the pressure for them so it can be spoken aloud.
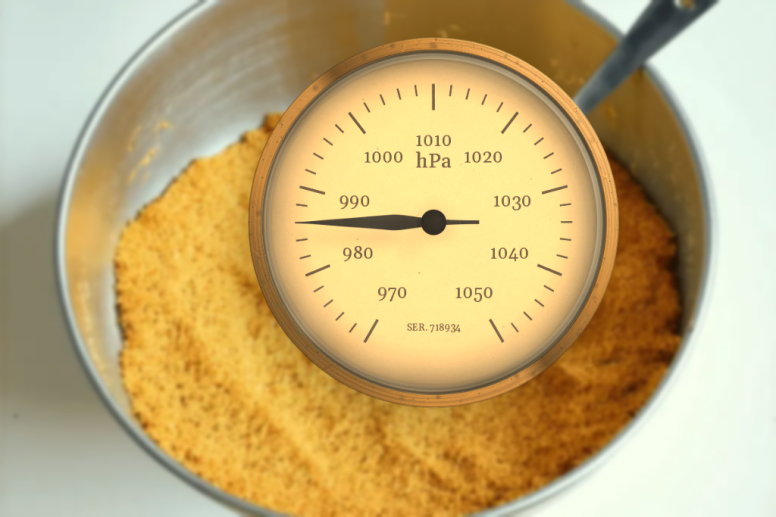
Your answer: 986 hPa
